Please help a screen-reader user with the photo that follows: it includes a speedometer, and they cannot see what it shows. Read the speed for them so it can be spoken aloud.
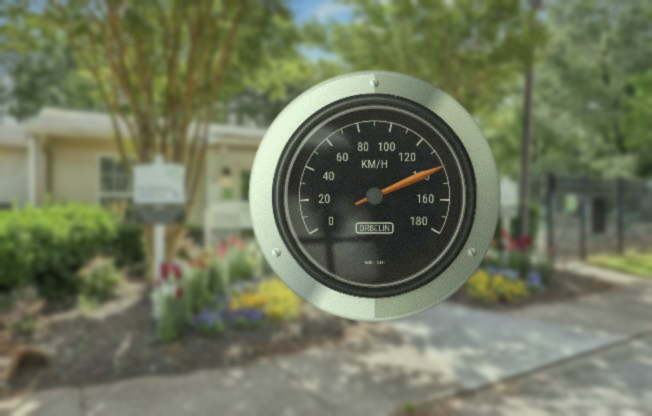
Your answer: 140 km/h
